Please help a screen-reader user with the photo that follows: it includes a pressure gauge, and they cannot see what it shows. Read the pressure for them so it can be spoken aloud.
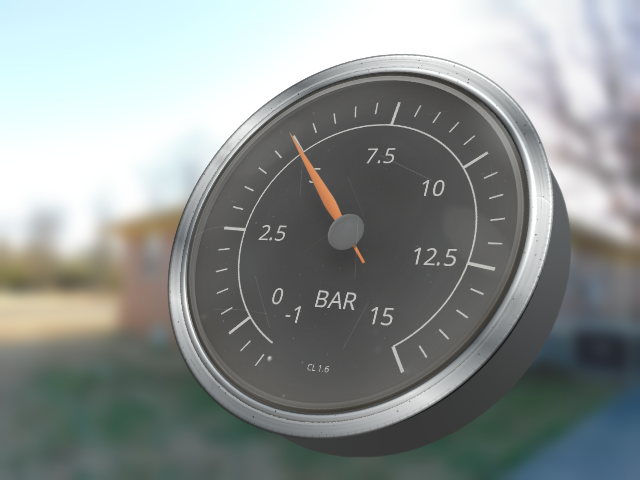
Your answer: 5 bar
